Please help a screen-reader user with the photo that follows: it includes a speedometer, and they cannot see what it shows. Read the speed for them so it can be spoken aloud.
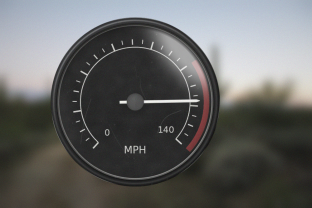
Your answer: 117.5 mph
